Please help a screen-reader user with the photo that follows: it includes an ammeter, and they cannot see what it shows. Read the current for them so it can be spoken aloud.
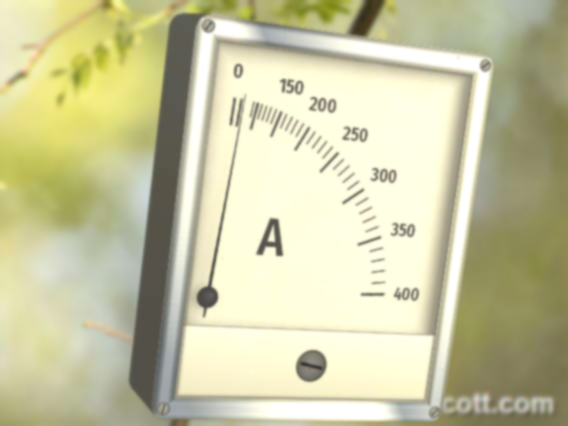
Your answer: 50 A
